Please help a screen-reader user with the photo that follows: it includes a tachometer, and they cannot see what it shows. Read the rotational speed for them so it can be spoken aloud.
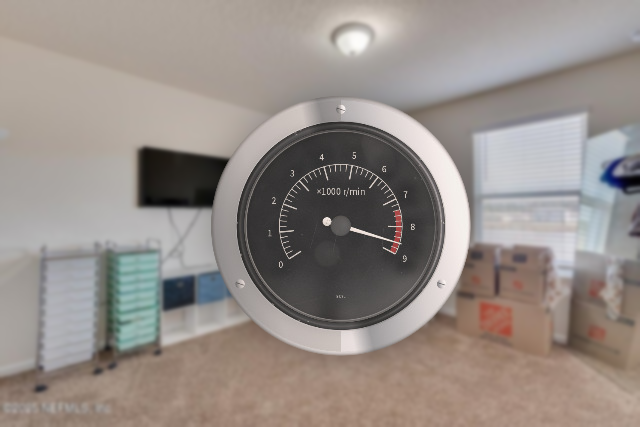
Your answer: 8600 rpm
